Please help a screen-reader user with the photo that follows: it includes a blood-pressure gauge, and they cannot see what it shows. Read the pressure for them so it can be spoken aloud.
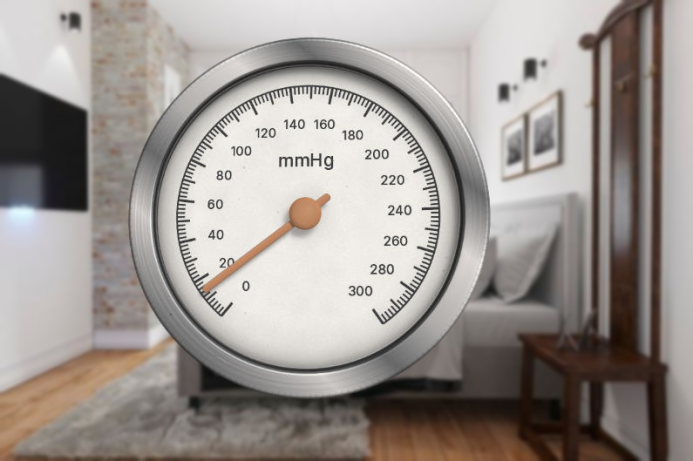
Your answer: 14 mmHg
